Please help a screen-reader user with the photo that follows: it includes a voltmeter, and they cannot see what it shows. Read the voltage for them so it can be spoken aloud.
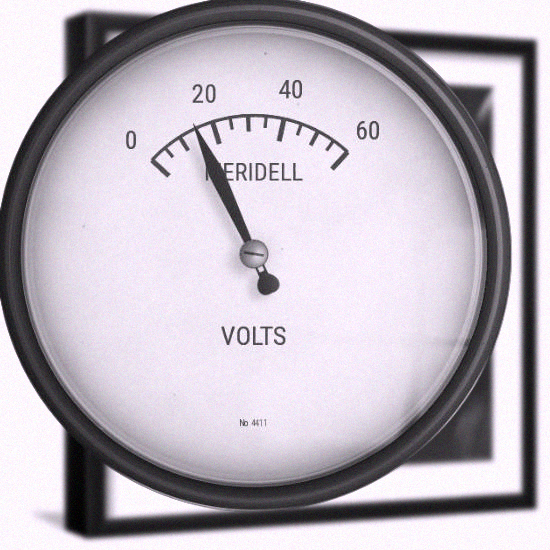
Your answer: 15 V
